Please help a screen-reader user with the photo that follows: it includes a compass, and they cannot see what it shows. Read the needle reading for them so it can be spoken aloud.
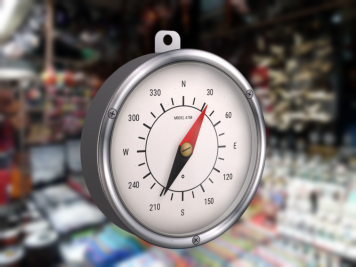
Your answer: 30 °
